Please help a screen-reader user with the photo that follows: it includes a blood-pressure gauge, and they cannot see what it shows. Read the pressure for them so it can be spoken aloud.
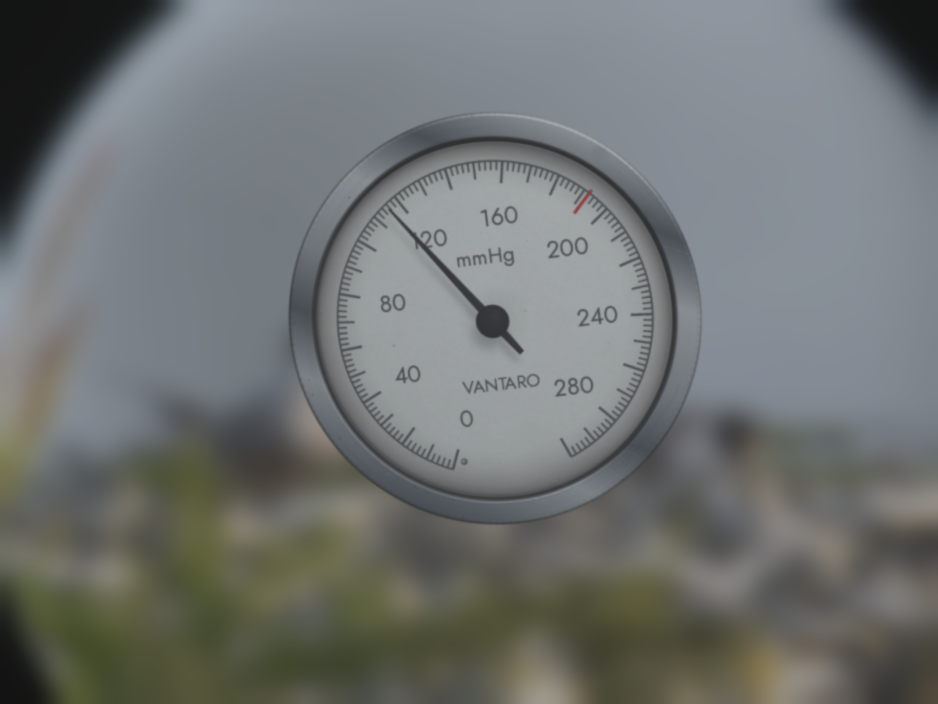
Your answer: 116 mmHg
